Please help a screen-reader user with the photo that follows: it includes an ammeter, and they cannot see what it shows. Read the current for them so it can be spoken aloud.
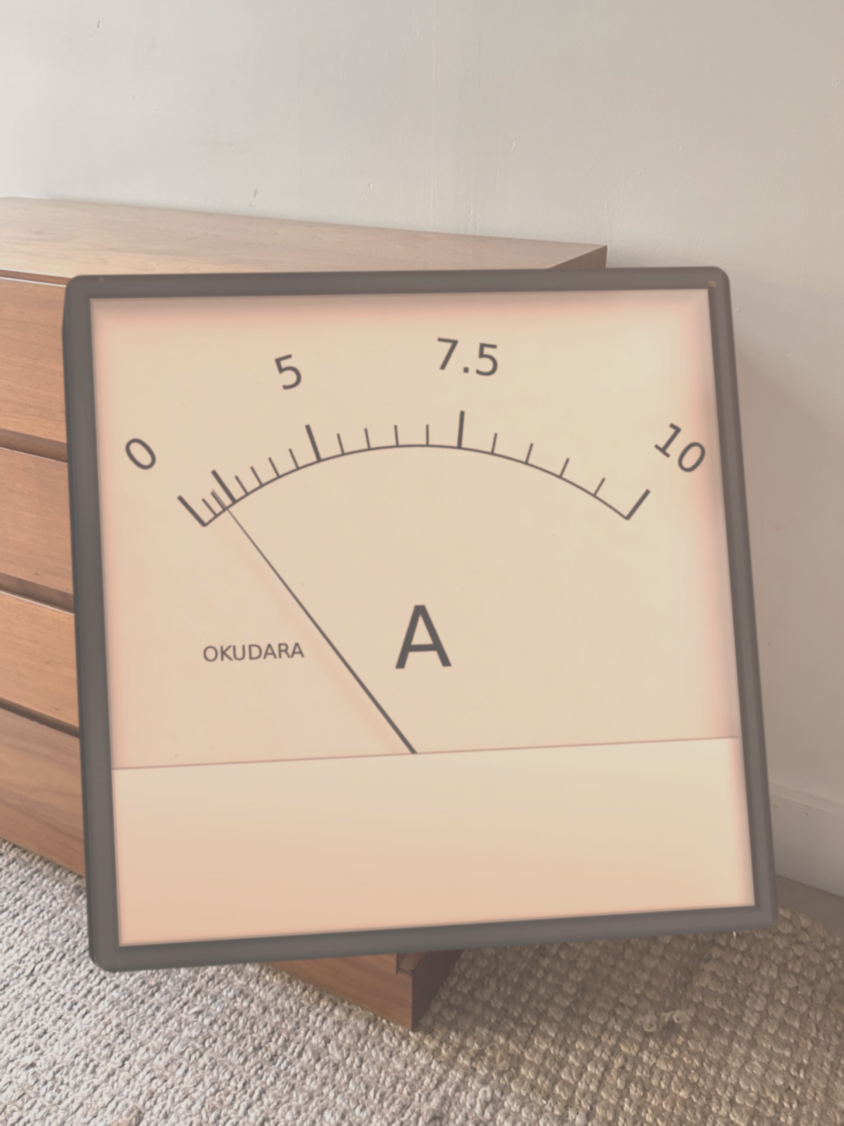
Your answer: 2 A
